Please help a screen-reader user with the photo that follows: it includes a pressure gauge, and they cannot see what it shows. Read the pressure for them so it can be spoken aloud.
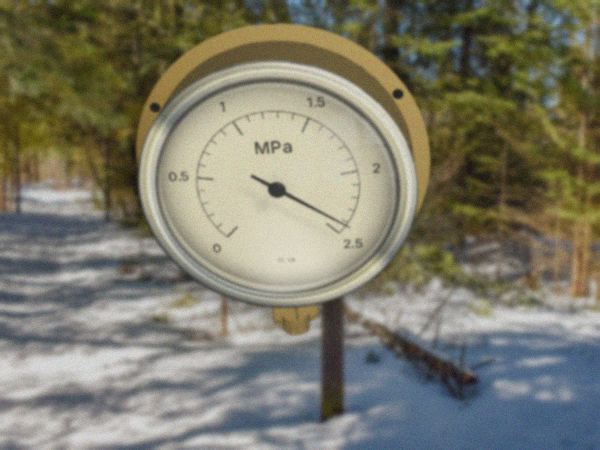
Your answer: 2.4 MPa
